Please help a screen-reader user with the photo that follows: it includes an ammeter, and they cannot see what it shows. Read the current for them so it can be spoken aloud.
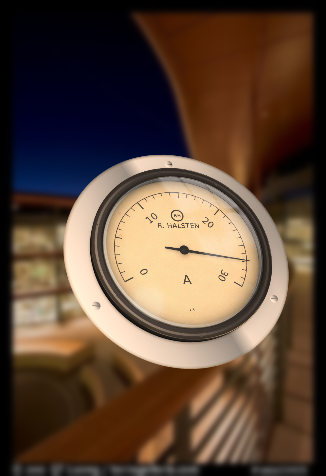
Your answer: 27 A
